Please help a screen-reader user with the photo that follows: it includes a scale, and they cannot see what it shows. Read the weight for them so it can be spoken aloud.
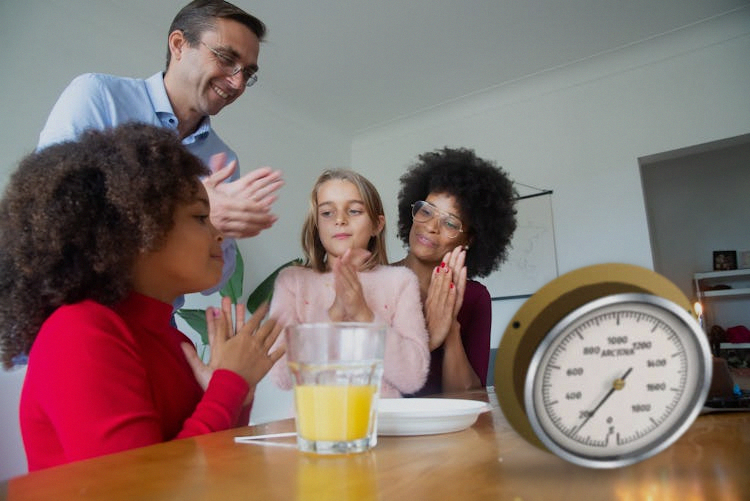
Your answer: 200 g
